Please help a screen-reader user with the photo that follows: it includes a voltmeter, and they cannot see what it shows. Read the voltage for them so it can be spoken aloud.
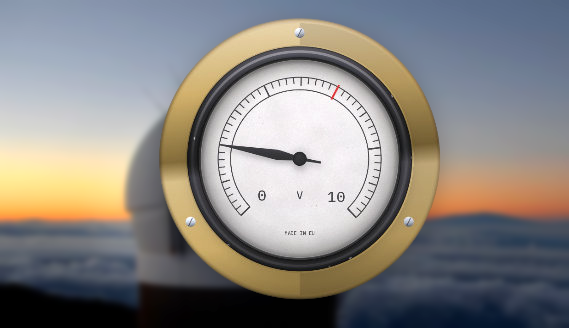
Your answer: 2 V
